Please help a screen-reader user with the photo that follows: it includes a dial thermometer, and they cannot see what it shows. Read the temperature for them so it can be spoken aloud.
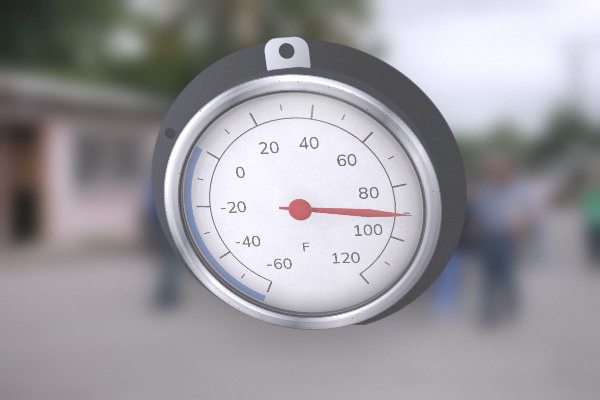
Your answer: 90 °F
